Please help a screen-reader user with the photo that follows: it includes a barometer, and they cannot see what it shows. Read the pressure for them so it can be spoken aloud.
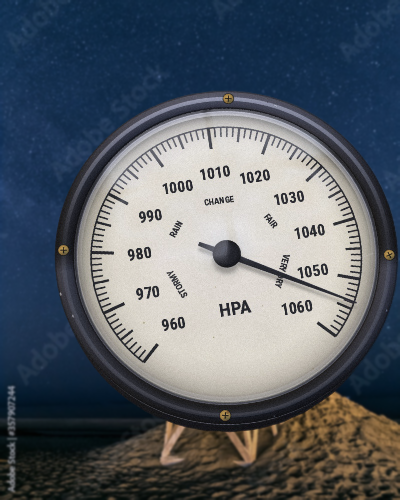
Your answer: 1054 hPa
